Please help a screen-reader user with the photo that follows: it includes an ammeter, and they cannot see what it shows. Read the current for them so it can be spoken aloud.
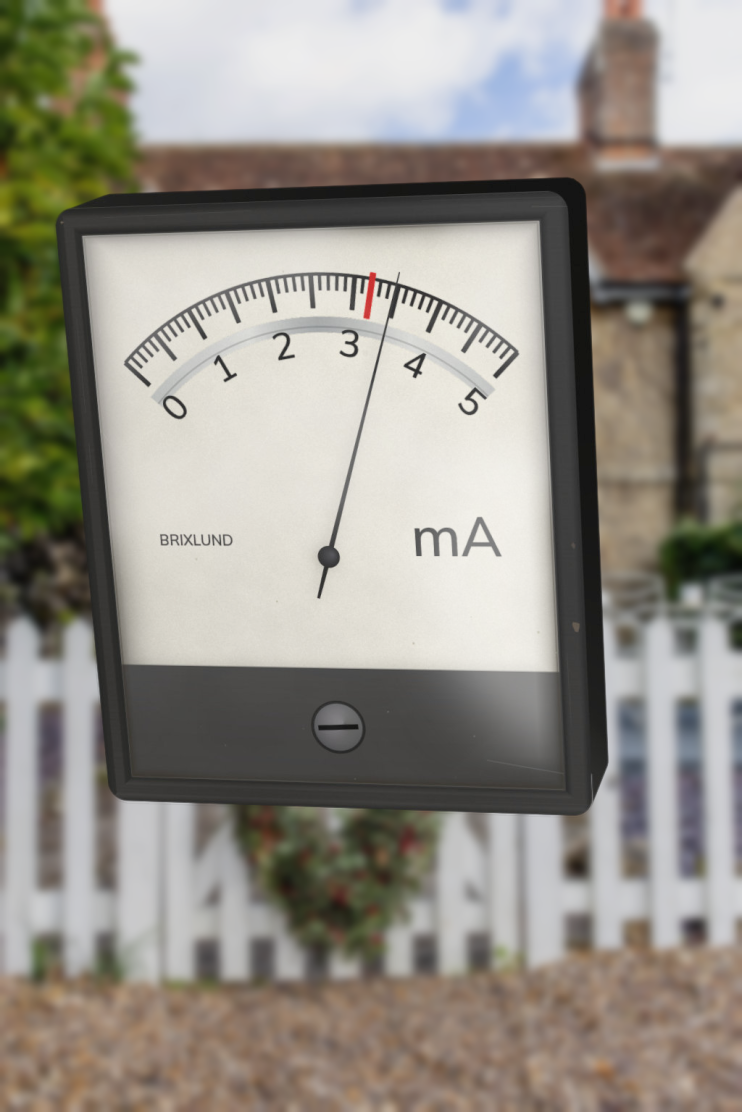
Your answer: 3.5 mA
